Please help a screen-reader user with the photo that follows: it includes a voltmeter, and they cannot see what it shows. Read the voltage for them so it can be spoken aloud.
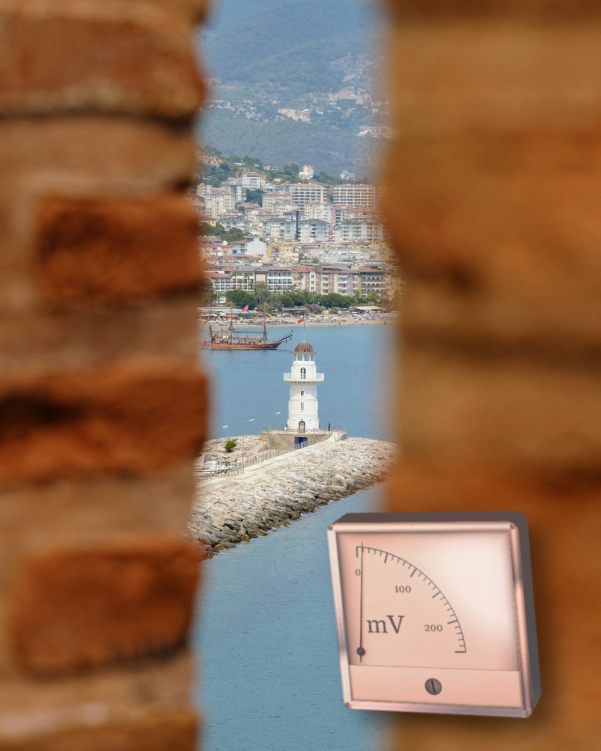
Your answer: 10 mV
